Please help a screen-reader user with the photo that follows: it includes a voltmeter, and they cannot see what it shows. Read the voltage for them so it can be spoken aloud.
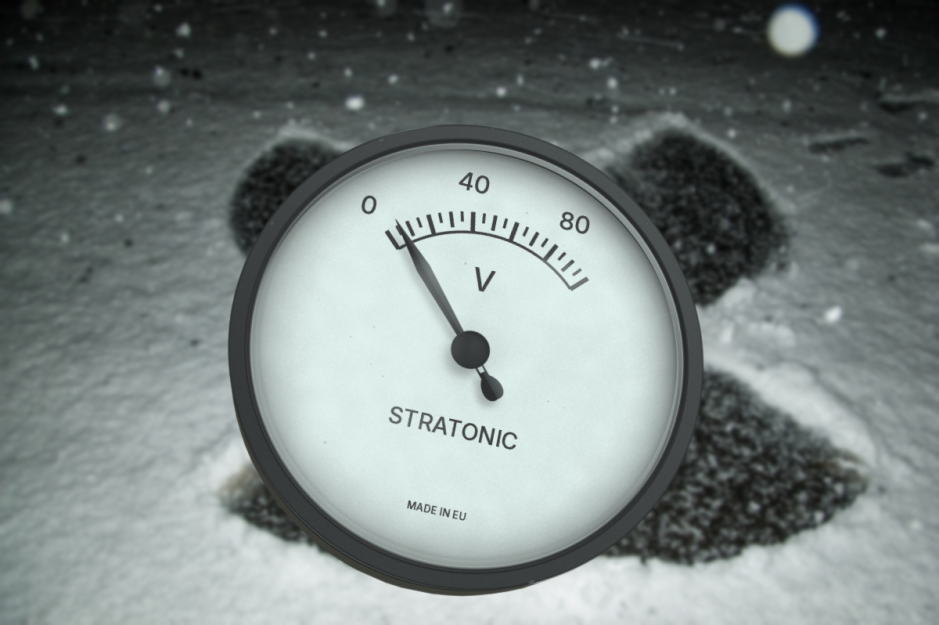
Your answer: 5 V
